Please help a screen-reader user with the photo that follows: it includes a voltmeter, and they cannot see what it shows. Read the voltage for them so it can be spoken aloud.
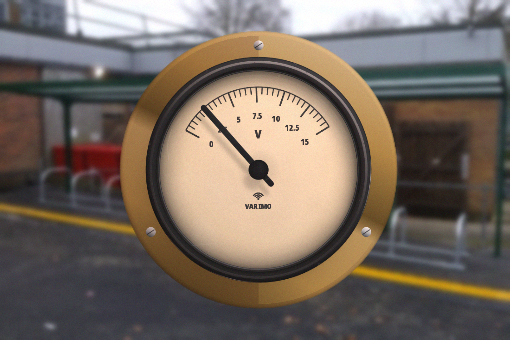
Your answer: 2.5 V
